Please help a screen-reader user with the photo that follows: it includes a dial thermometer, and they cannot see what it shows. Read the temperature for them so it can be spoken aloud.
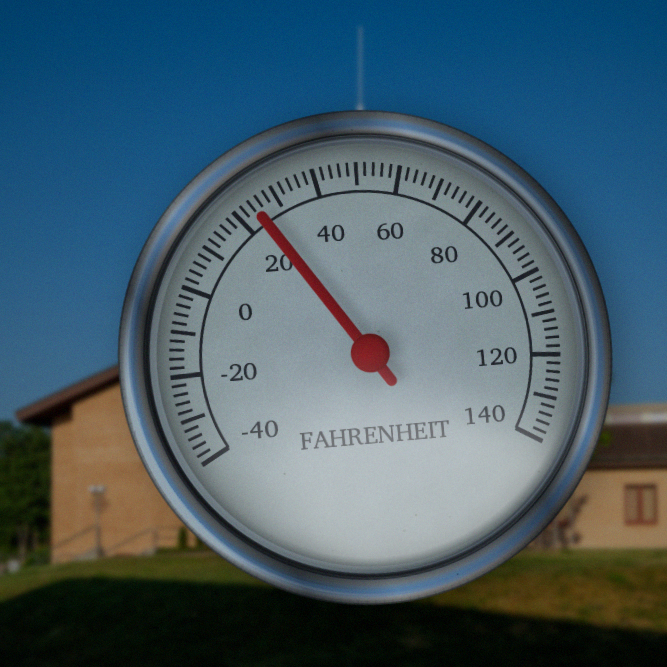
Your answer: 24 °F
